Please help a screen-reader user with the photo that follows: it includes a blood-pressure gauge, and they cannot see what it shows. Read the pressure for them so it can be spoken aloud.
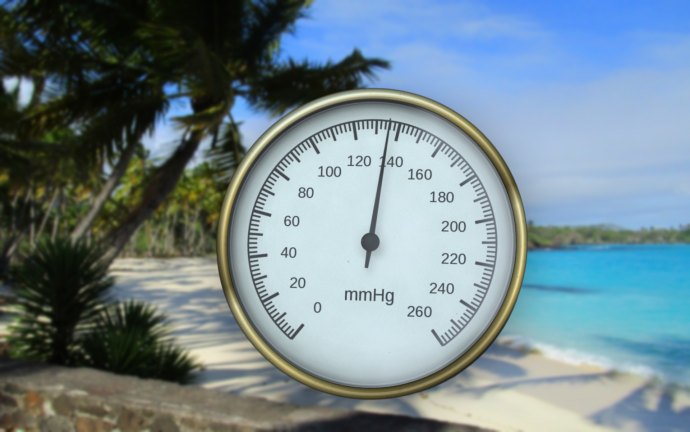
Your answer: 136 mmHg
